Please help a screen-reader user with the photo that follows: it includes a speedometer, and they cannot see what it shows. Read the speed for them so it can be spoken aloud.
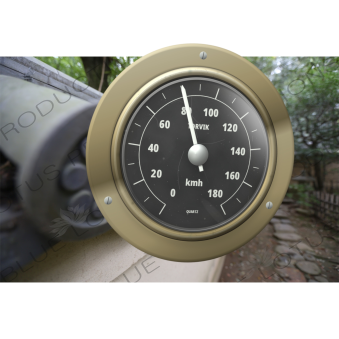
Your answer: 80 km/h
